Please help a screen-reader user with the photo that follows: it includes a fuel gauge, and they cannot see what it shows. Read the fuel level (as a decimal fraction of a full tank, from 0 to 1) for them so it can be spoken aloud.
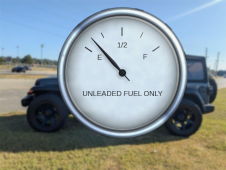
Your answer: 0.125
